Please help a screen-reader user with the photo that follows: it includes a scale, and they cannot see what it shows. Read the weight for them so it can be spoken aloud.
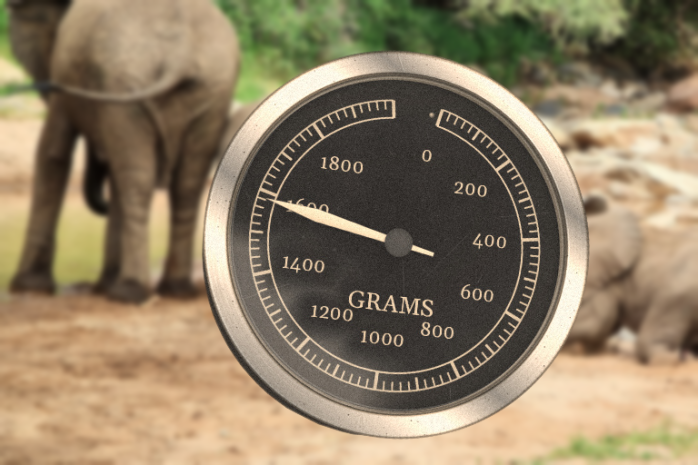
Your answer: 1580 g
